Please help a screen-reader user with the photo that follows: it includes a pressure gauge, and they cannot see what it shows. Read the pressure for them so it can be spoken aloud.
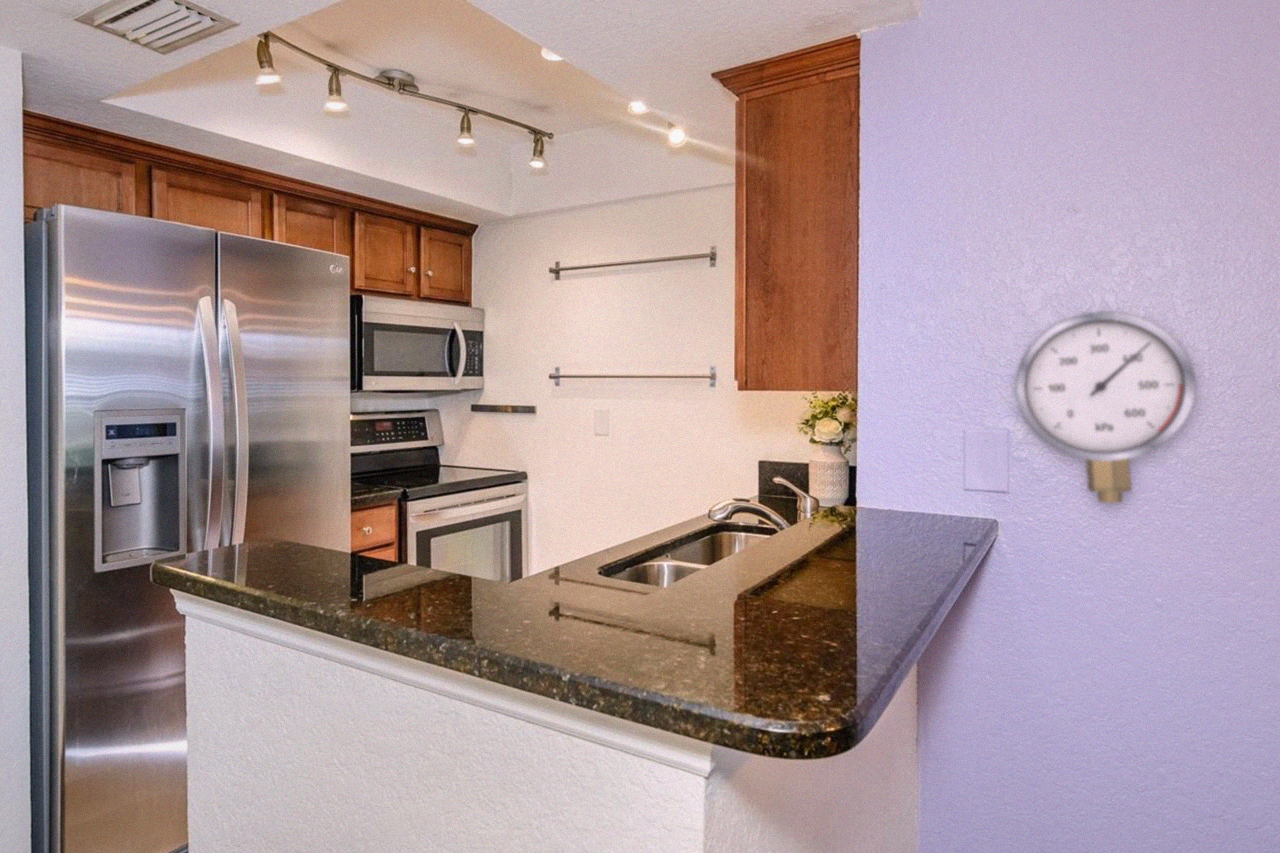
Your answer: 400 kPa
